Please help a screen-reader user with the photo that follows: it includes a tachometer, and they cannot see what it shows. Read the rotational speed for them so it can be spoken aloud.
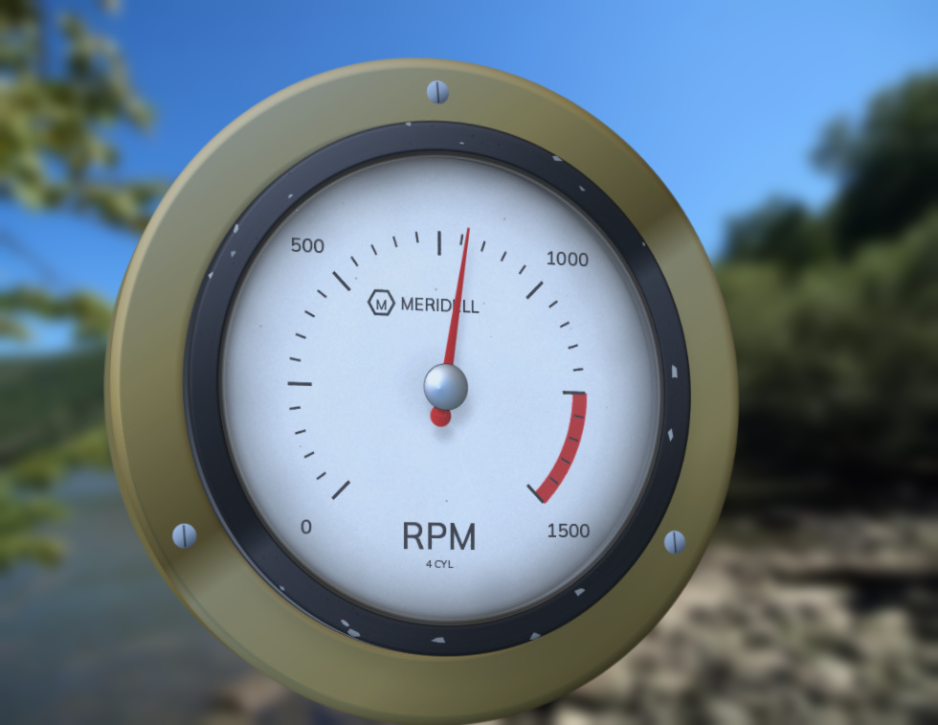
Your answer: 800 rpm
